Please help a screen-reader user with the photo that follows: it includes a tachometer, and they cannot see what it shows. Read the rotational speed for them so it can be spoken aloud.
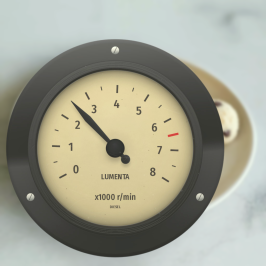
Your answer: 2500 rpm
